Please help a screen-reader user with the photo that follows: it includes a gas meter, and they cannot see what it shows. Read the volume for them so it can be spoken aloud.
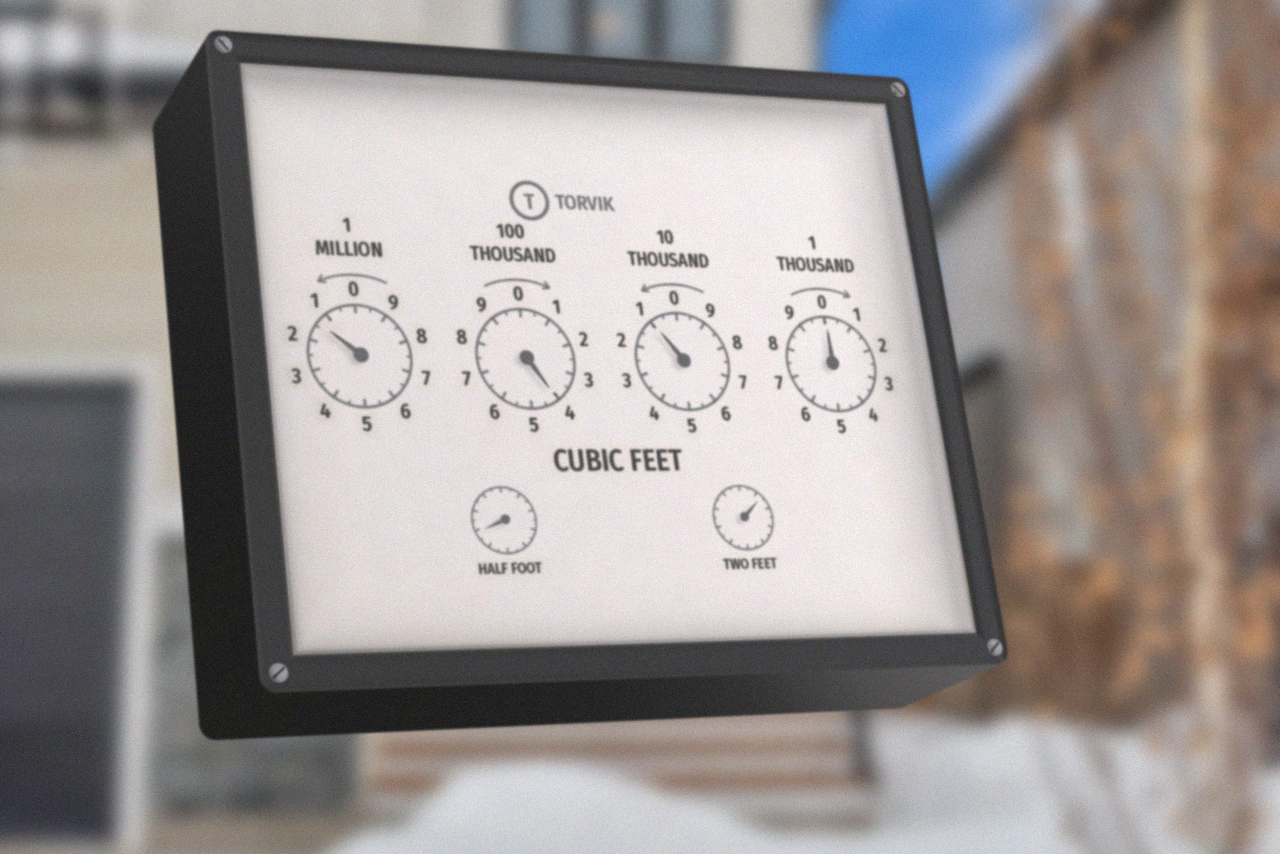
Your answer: 141000 ft³
